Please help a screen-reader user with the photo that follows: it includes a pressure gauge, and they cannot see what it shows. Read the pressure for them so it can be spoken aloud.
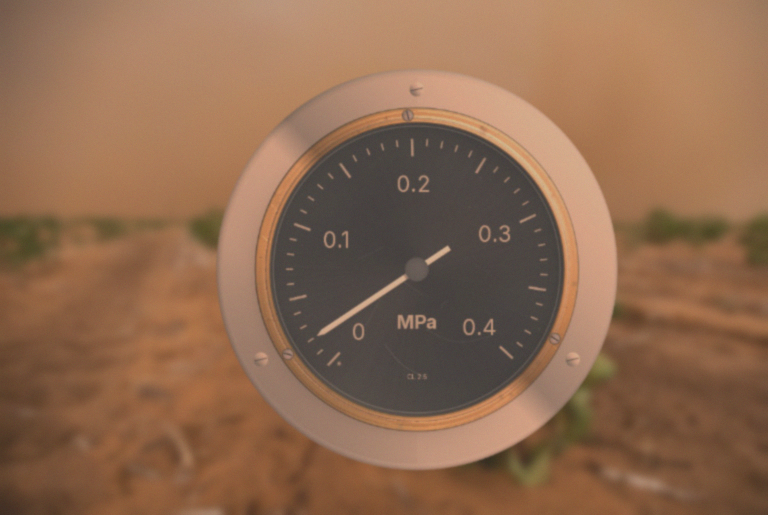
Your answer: 0.02 MPa
